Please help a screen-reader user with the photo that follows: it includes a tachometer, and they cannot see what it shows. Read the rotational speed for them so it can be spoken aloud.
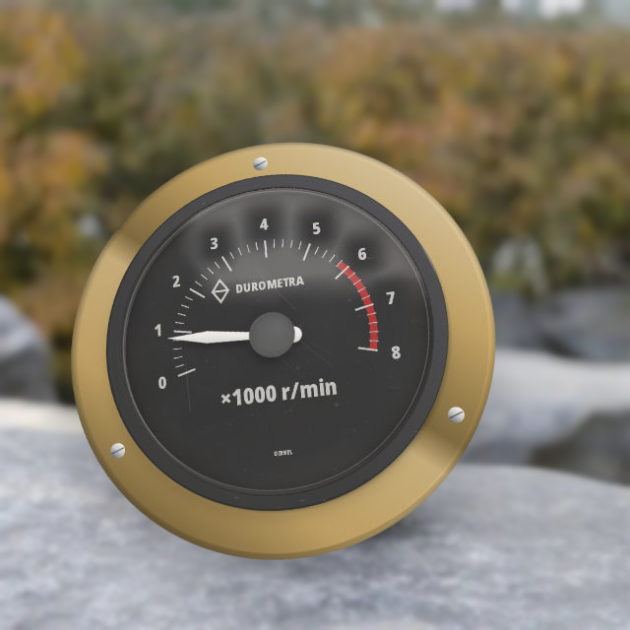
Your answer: 800 rpm
